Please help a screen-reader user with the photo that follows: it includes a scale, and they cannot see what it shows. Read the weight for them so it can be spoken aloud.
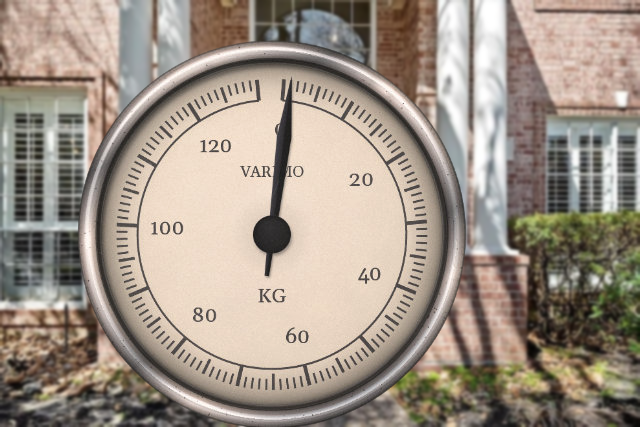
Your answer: 1 kg
